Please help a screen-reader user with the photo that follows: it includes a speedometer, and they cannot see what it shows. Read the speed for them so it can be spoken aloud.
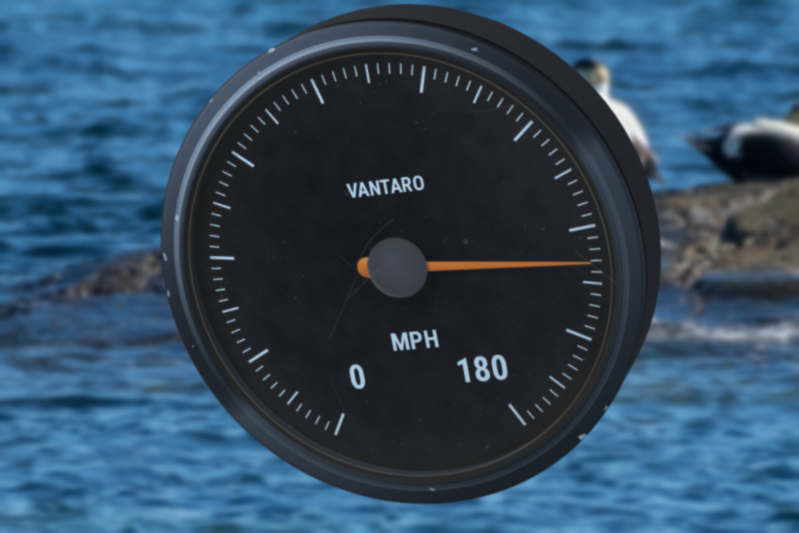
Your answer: 146 mph
